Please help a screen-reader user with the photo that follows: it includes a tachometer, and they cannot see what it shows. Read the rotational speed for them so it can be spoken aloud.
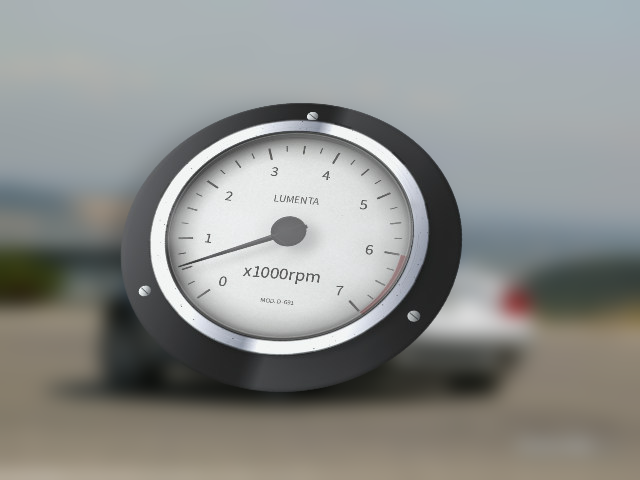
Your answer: 500 rpm
